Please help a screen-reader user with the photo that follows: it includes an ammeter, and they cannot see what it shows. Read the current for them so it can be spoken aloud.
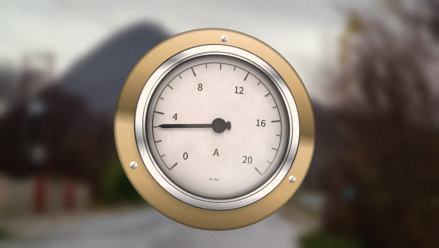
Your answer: 3 A
